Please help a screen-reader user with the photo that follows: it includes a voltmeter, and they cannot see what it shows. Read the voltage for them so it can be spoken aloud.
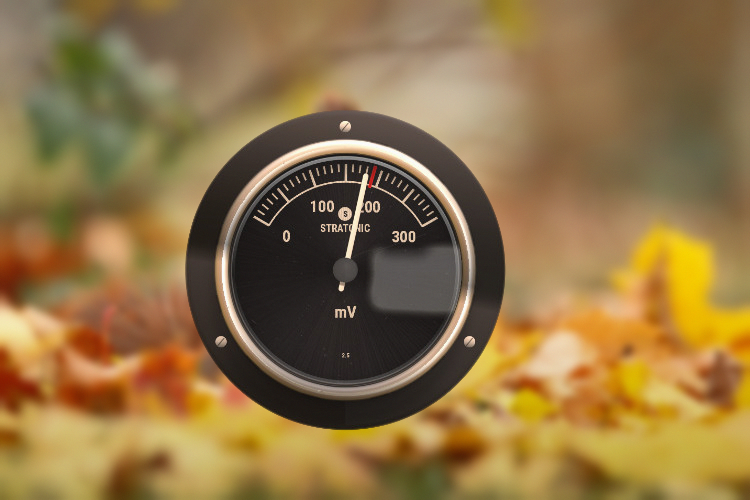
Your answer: 180 mV
